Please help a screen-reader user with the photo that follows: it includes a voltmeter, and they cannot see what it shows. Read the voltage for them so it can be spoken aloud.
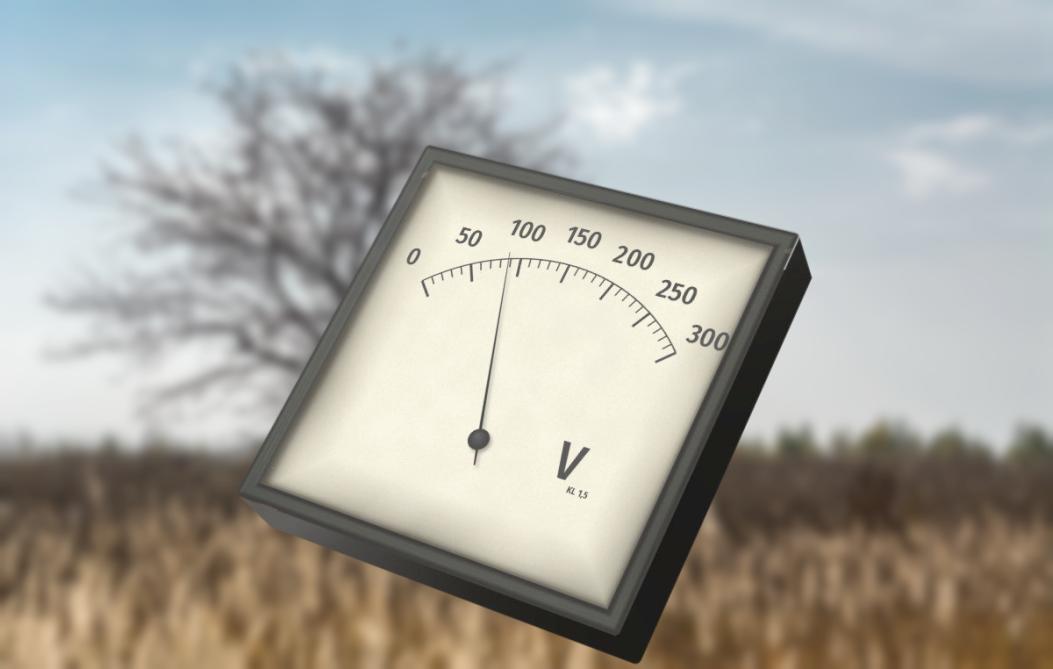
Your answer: 90 V
